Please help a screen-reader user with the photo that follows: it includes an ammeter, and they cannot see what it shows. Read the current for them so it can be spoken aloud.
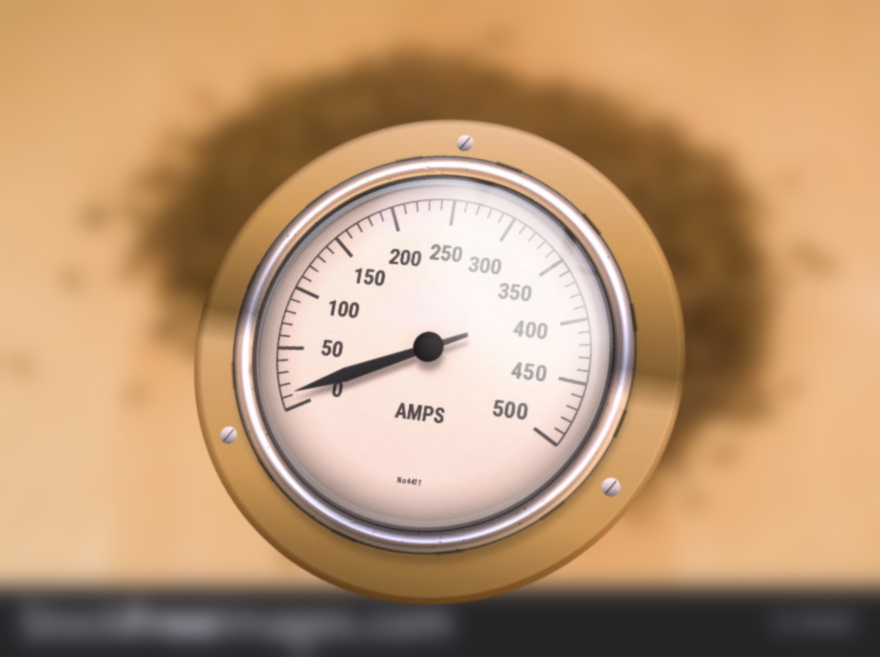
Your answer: 10 A
